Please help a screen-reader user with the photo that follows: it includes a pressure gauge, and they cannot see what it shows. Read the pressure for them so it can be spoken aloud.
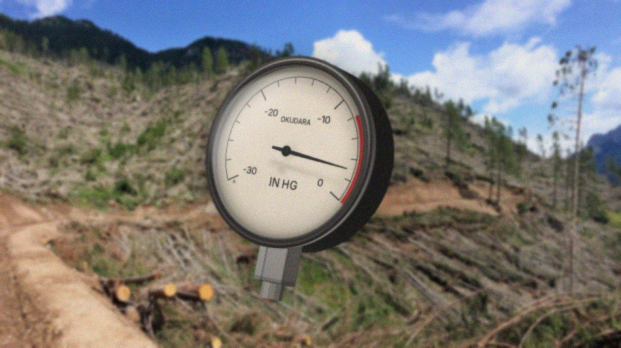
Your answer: -3 inHg
